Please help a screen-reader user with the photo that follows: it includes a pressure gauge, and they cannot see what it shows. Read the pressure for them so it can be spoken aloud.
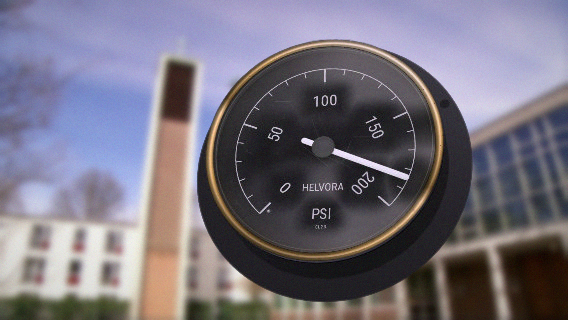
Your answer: 185 psi
